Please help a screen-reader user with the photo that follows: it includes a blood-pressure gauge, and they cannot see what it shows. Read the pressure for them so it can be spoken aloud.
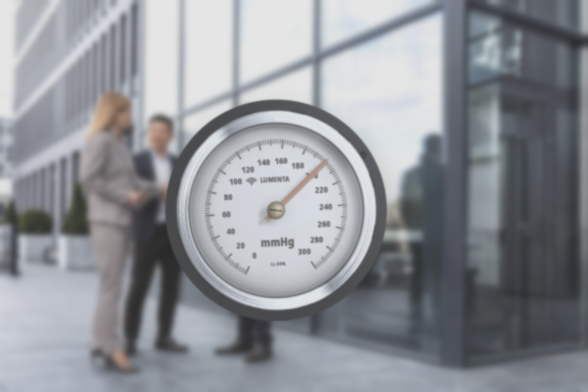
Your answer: 200 mmHg
